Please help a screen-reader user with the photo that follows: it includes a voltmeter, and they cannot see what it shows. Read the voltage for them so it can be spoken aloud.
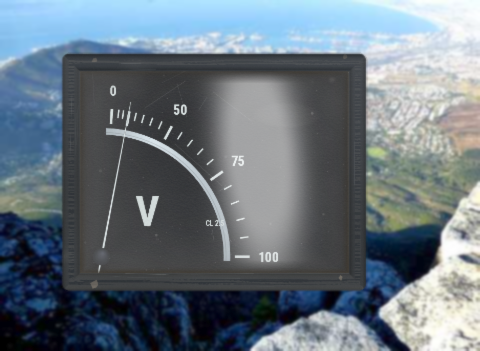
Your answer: 25 V
